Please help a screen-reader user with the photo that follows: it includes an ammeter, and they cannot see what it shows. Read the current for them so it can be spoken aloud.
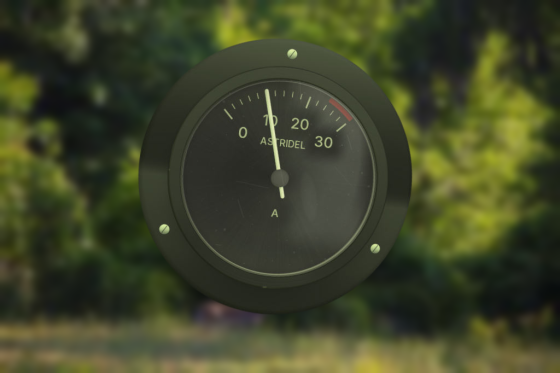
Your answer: 10 A
